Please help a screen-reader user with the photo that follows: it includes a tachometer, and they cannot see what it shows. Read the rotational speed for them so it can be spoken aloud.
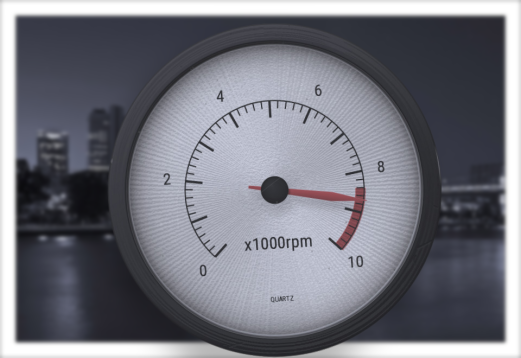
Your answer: 8700 rpm
